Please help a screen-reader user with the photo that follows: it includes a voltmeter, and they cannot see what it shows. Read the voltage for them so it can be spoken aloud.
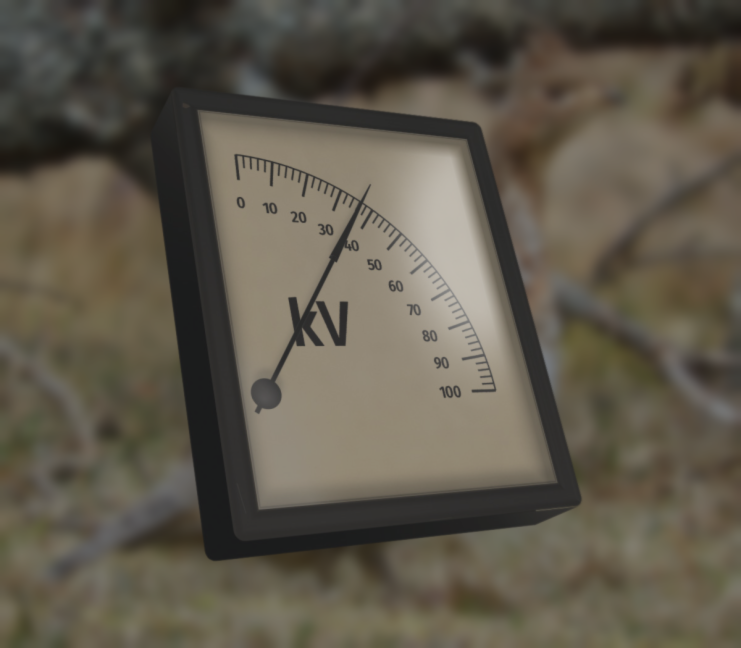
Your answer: 36 kV
